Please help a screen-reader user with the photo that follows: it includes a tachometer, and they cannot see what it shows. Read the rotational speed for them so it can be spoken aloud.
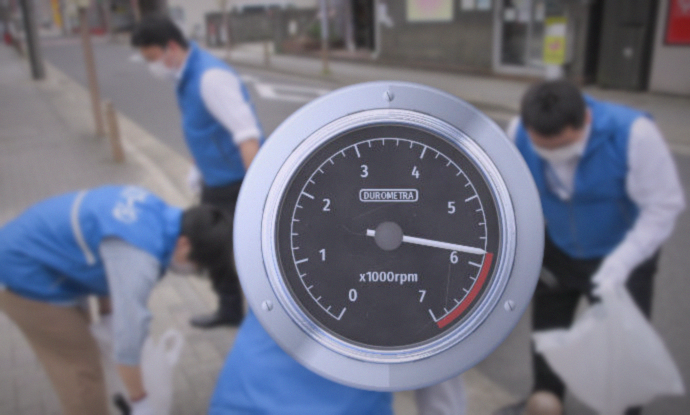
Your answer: 5800 rpm
